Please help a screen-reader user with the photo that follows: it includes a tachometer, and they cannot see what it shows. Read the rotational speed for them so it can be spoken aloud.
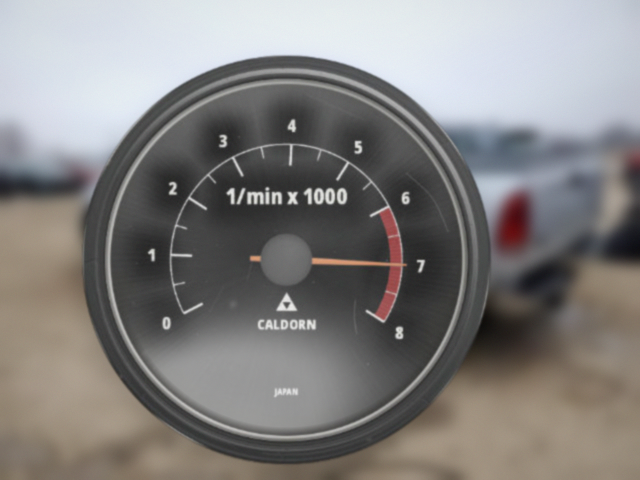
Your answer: 7000 rpm
